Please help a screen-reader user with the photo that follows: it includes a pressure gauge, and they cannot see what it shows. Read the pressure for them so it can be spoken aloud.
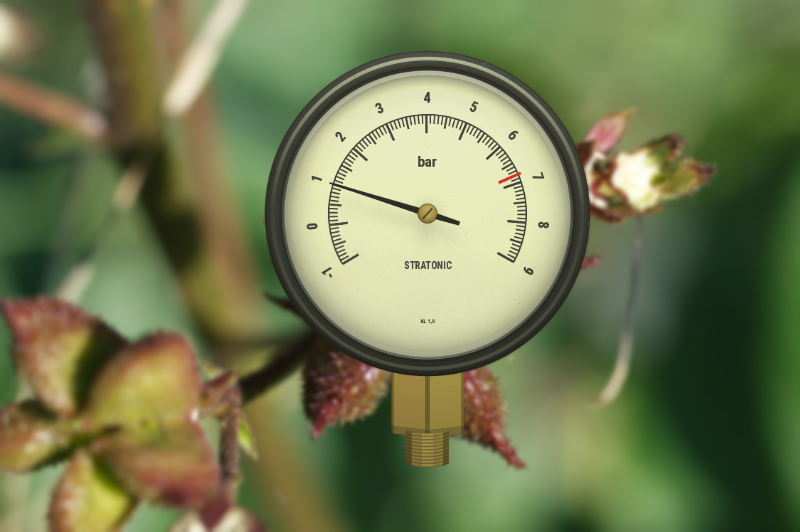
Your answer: 1 bar
